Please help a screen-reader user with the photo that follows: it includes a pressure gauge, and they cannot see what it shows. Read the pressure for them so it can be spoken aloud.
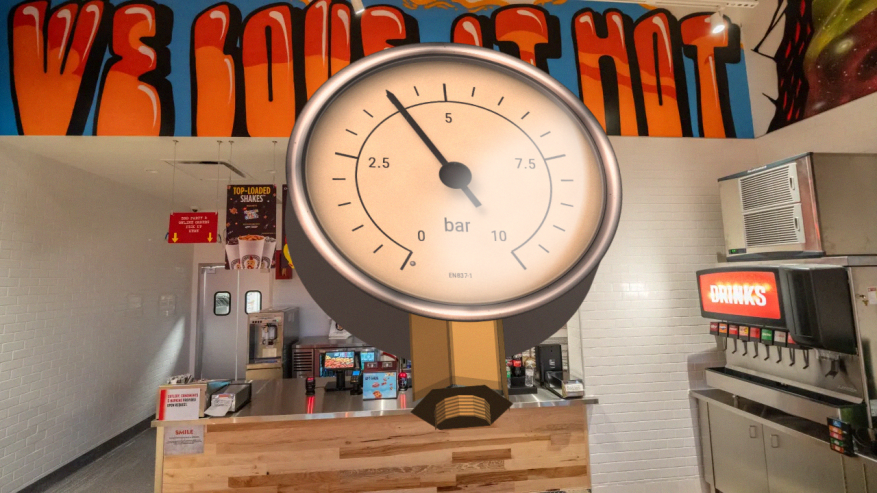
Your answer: 4 bar
